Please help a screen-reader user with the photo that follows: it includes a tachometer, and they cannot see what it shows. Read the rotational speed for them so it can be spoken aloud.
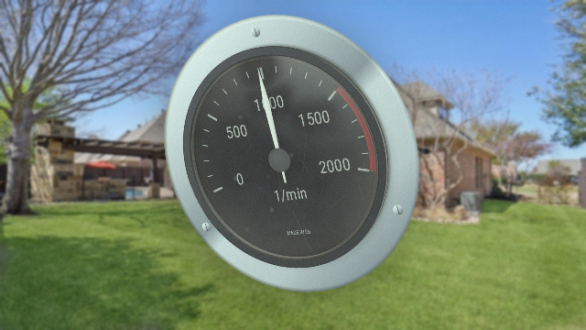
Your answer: 1000 rpm
